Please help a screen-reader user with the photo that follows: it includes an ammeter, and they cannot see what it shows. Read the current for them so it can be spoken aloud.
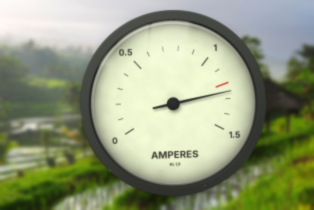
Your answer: 1.25 A
